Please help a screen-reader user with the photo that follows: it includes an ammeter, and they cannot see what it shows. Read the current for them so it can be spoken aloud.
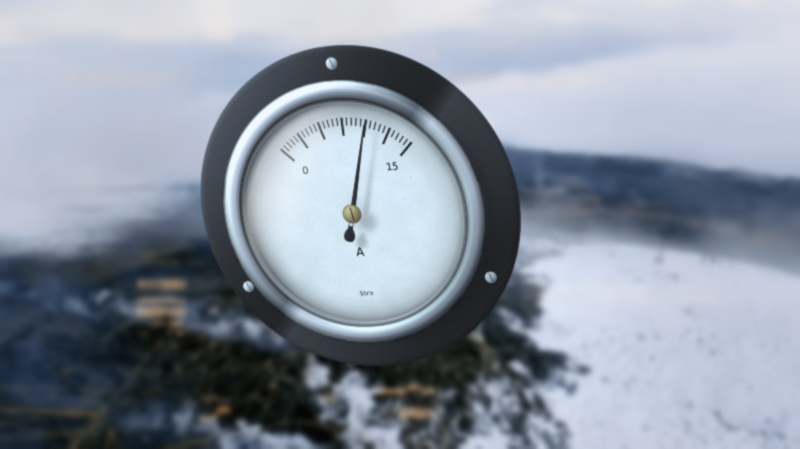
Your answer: 10 A
